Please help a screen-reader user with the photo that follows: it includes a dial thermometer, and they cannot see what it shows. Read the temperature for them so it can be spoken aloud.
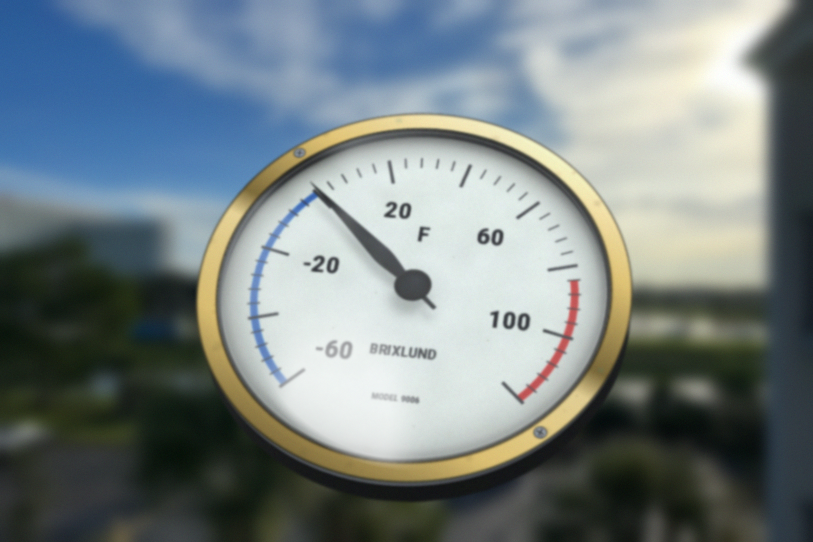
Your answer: 0 °F
